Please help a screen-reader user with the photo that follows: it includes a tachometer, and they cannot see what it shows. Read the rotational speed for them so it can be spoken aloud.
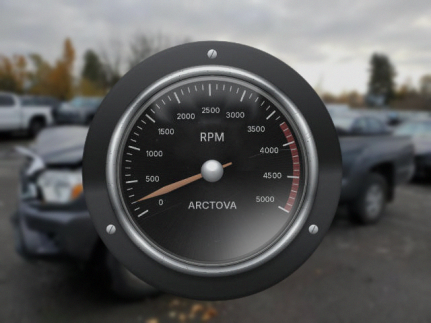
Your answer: 200 rpm
